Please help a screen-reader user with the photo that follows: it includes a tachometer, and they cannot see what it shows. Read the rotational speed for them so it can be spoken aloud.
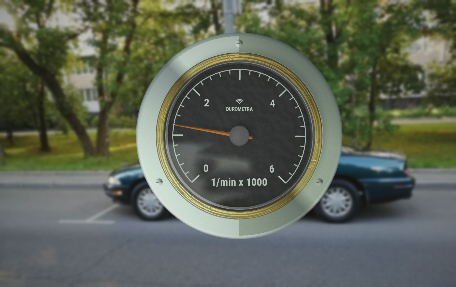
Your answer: 1200 rpm
